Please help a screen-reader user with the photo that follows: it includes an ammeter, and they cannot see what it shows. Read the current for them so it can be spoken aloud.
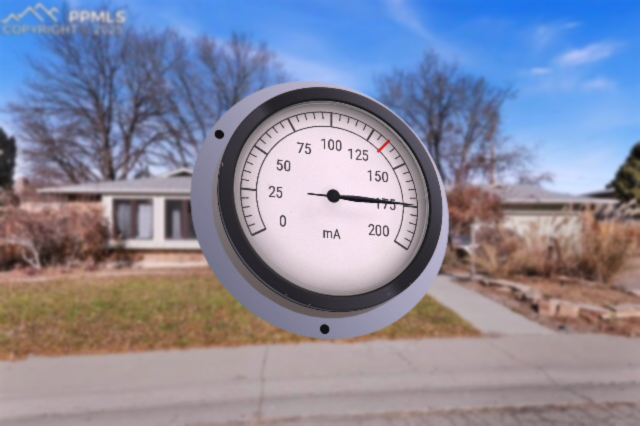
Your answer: 175 mA
